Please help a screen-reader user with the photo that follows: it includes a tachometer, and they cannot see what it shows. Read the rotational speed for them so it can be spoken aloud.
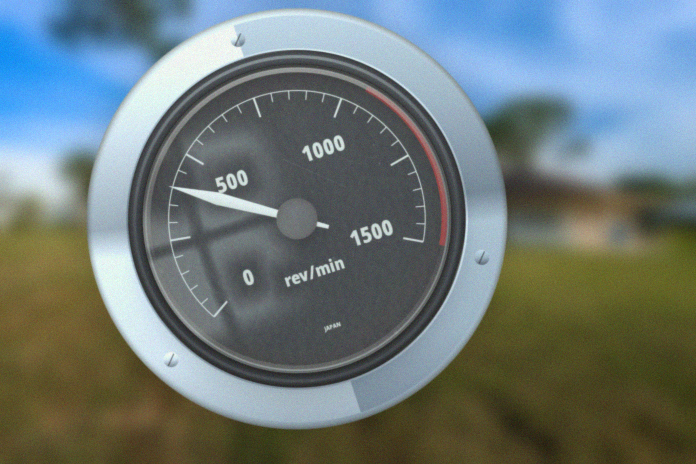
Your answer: 400 rpm
